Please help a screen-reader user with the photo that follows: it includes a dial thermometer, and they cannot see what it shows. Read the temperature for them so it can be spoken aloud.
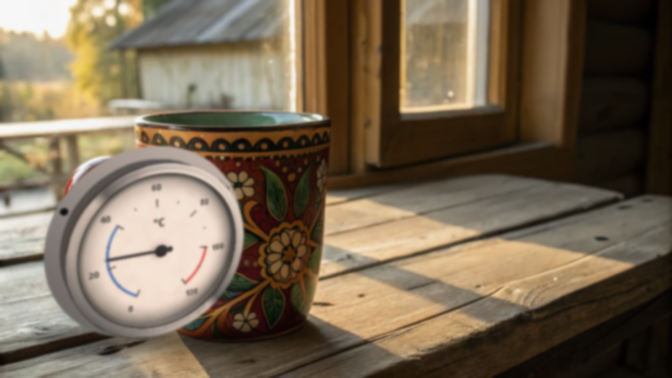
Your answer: 25 °C
